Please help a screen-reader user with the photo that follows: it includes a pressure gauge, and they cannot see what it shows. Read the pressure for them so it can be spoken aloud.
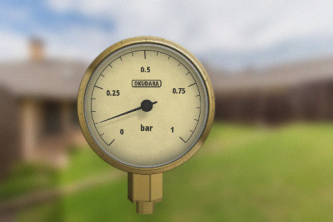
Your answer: 0.1 bar
